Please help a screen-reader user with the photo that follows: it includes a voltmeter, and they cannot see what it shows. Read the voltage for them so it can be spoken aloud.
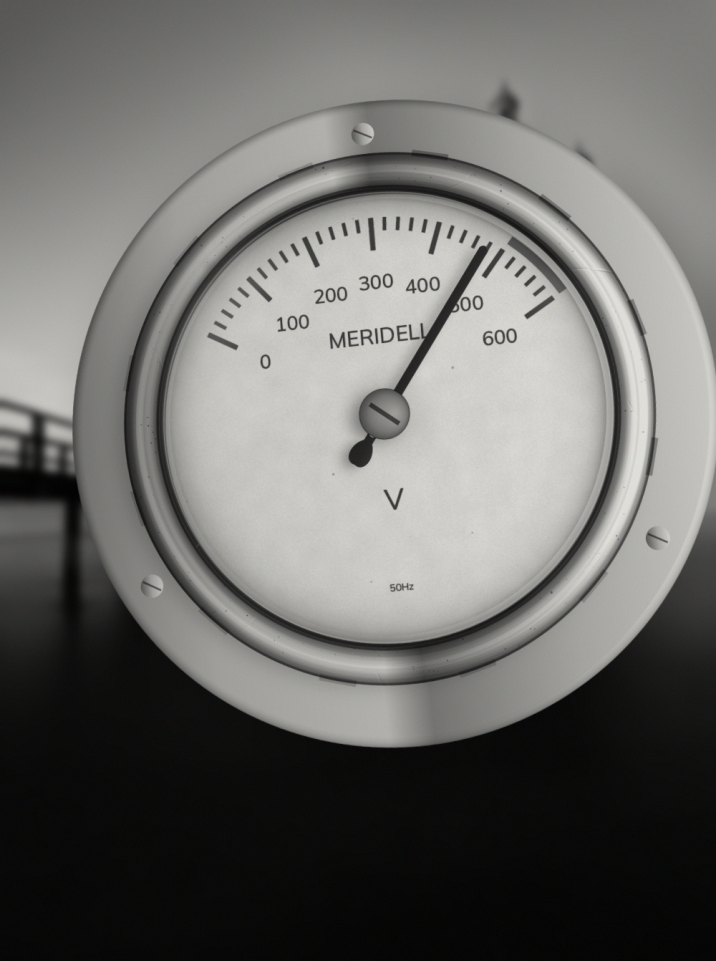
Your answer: 480 V
